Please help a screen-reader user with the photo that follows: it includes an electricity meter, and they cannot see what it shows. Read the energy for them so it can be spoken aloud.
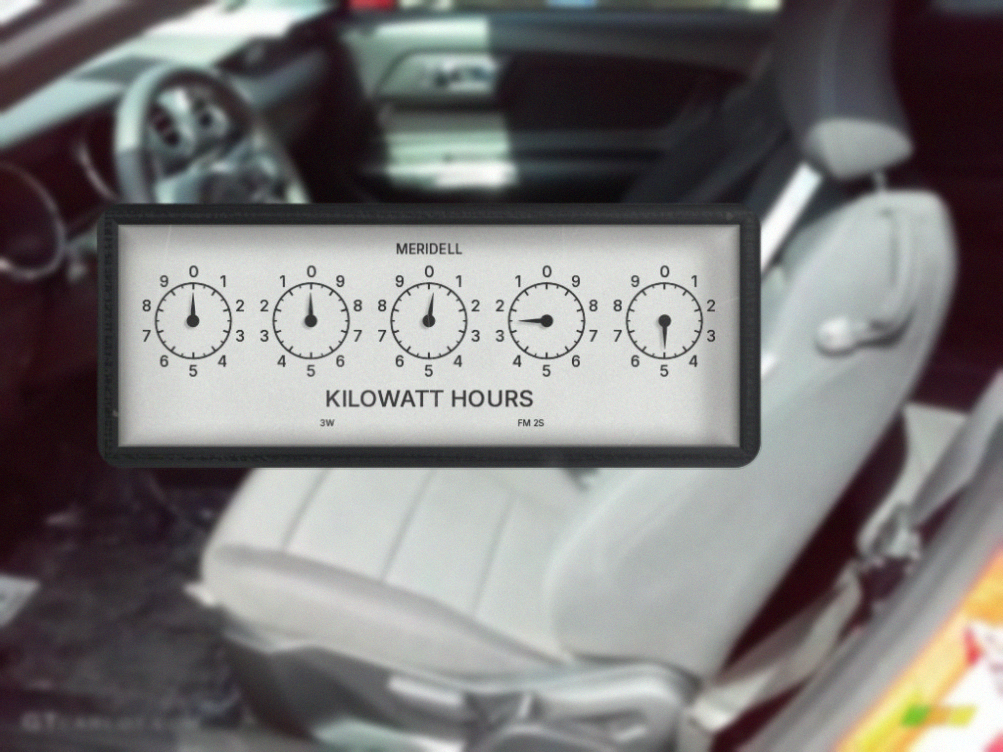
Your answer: 25 kWh
